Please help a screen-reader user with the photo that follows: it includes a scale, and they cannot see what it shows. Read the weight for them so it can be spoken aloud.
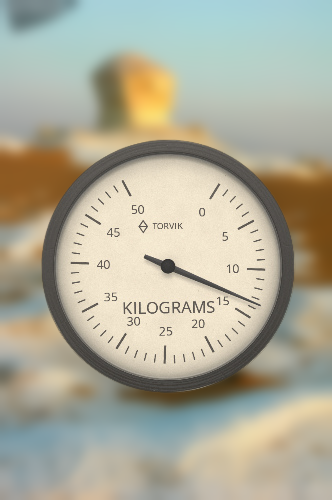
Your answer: 13.5 kg
